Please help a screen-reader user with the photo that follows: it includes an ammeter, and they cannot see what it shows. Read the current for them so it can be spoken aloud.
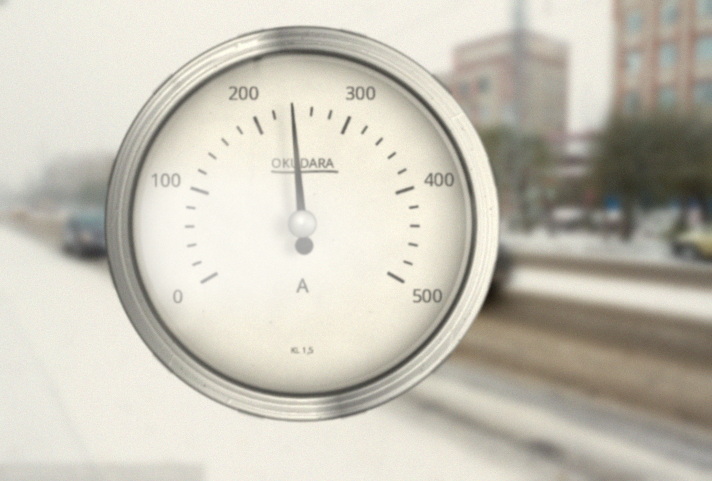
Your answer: 240 A
